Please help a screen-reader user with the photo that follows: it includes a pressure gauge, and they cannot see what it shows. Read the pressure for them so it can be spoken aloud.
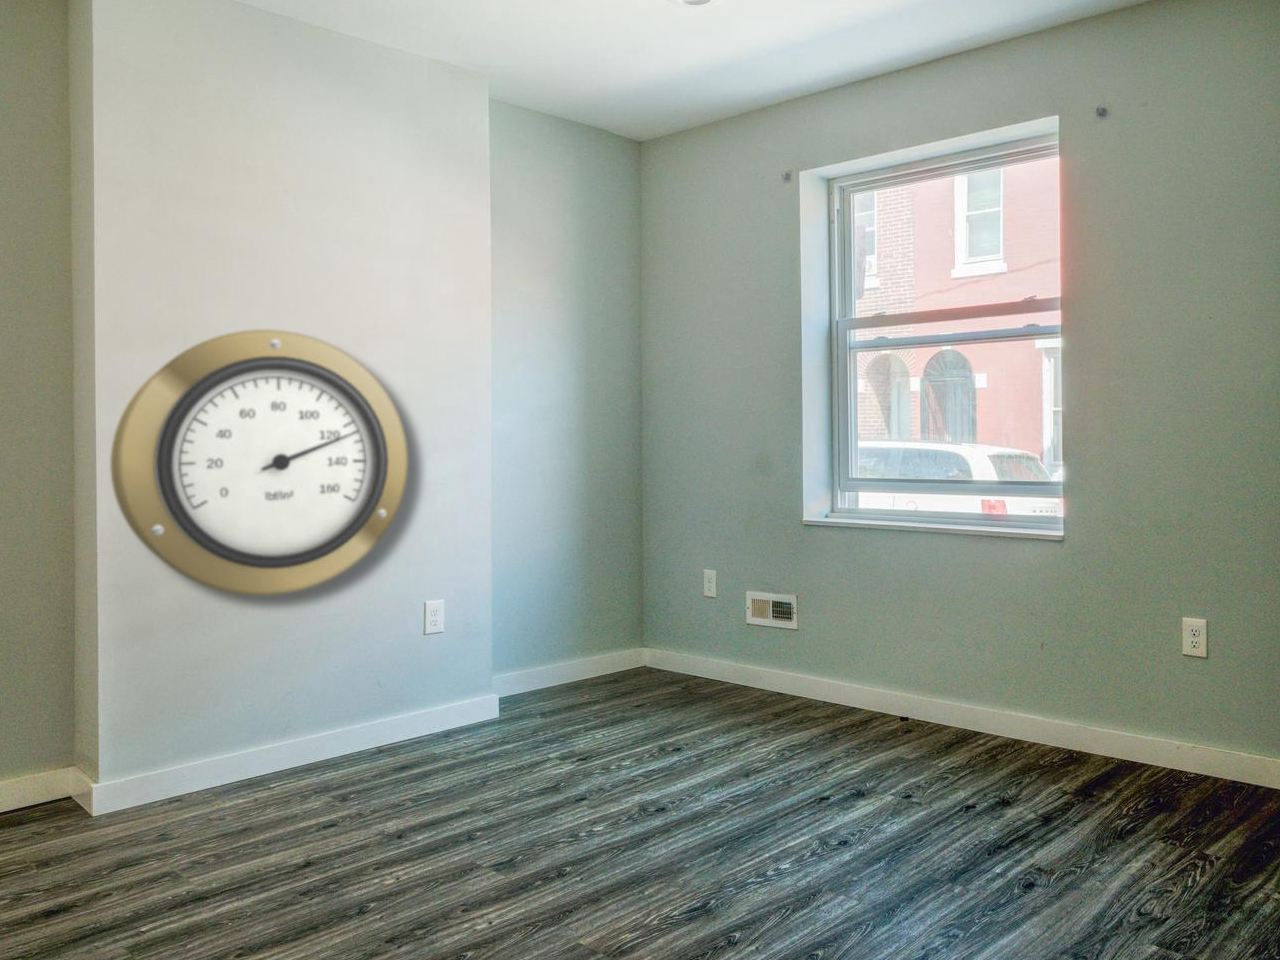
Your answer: 125 psi
